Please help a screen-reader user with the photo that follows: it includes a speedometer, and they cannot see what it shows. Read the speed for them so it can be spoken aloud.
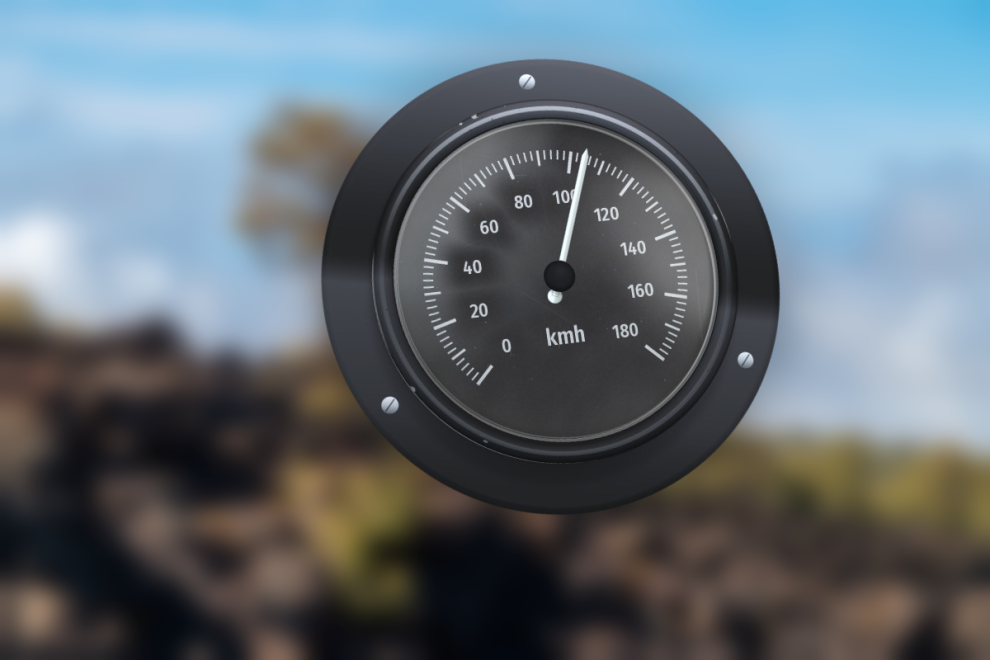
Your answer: 104 km/h
